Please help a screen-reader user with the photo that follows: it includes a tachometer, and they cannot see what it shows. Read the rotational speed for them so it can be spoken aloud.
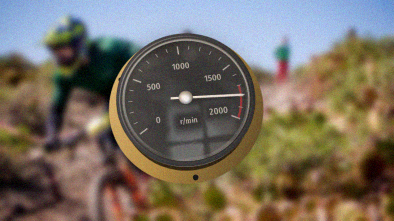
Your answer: 1800 rpm
